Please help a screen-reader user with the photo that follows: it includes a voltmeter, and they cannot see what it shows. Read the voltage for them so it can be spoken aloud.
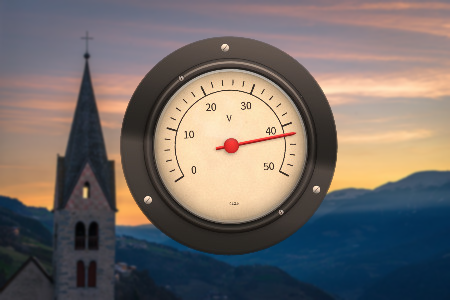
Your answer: 42 V
